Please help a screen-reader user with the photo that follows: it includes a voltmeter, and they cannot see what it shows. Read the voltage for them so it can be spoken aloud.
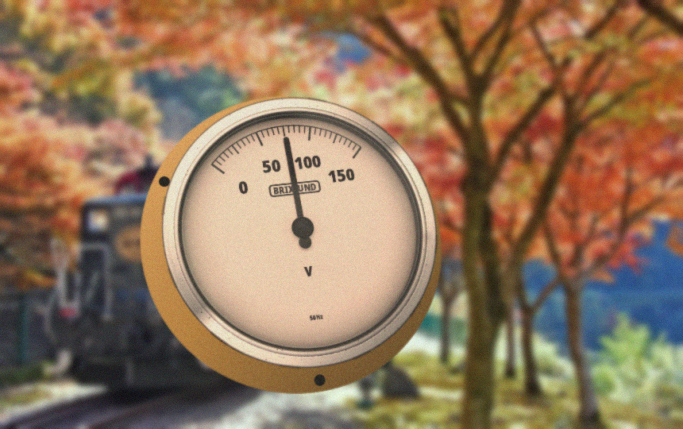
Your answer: 75 V
